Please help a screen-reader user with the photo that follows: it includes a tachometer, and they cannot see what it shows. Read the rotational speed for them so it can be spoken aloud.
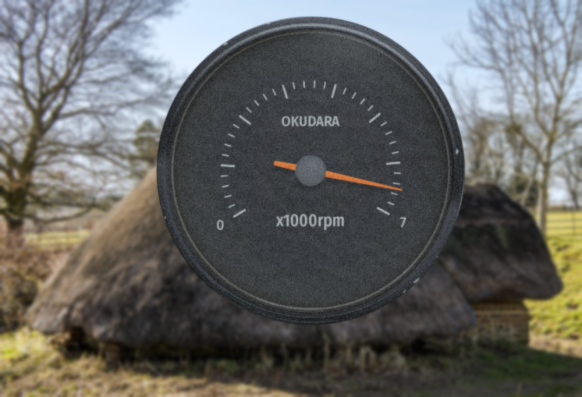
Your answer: 6500 rpm
